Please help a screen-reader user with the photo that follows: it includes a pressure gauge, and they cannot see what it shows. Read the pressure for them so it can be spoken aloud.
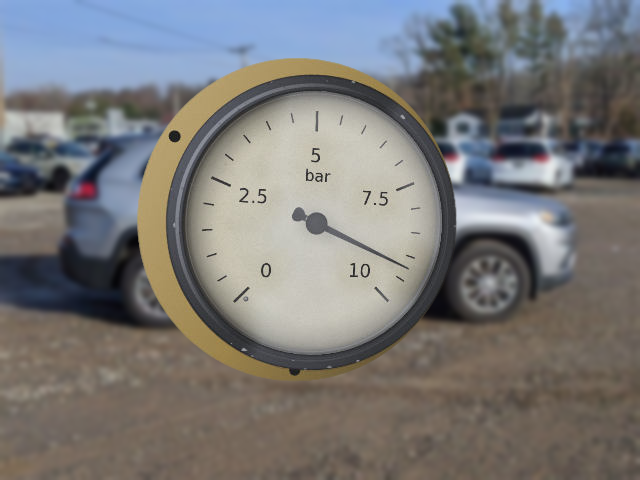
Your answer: 9.25 bar
